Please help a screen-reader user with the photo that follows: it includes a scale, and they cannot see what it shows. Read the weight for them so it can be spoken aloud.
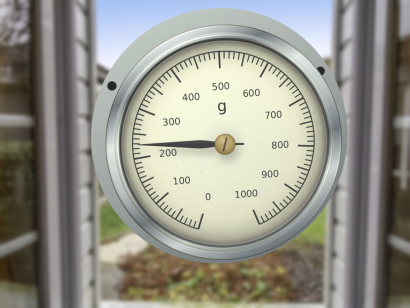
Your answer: 230 g
